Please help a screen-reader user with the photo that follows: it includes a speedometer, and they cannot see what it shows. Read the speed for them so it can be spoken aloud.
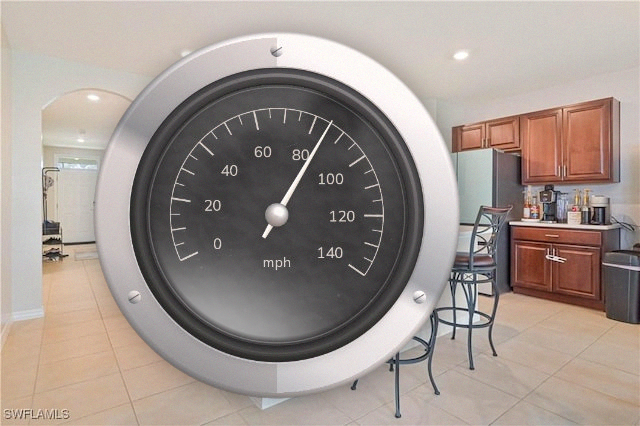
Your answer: 85 mph
